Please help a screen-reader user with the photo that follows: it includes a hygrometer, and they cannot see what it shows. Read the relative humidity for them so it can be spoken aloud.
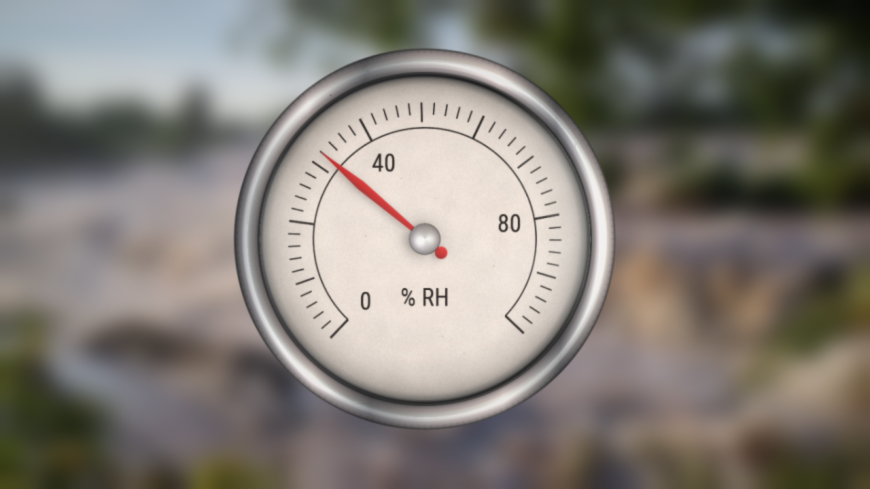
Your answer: 32 %
